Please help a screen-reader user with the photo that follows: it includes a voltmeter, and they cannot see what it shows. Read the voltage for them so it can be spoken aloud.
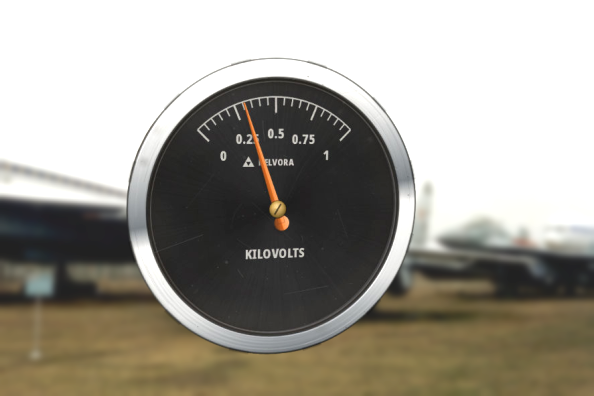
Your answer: 0.3 kV
